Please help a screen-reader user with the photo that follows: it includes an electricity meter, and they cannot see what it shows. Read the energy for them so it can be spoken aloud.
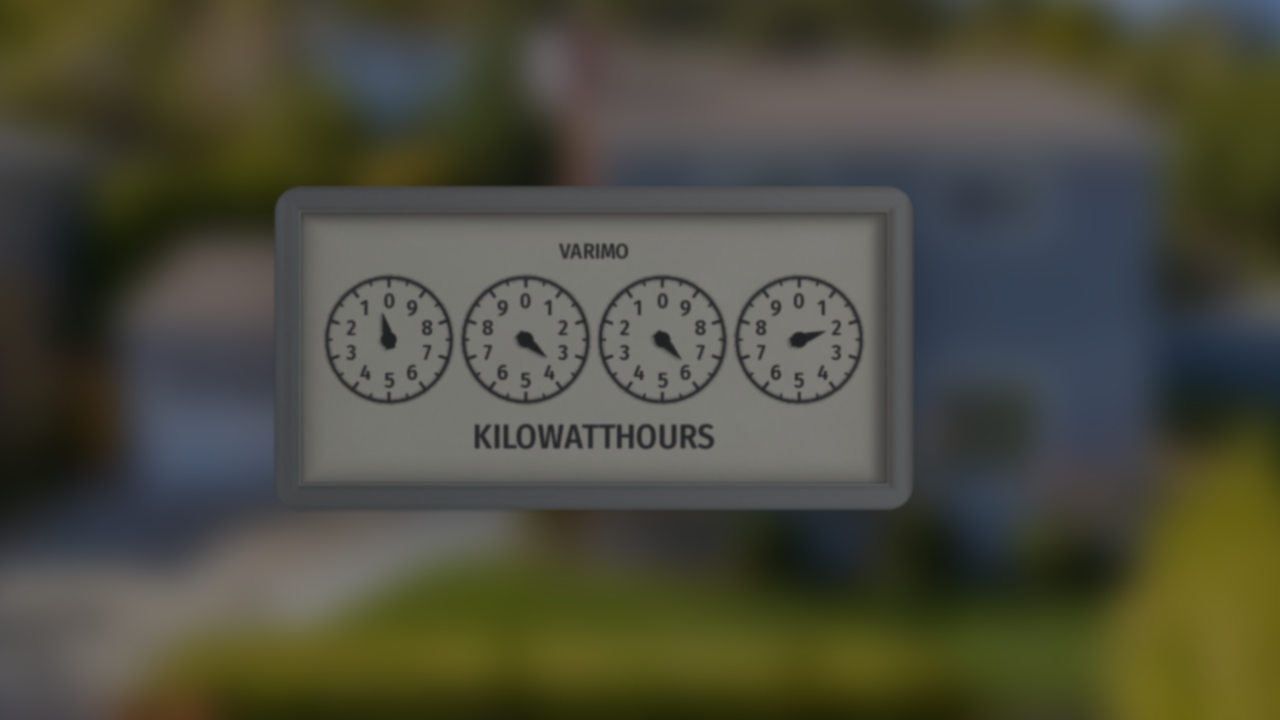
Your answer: 362 kWh
